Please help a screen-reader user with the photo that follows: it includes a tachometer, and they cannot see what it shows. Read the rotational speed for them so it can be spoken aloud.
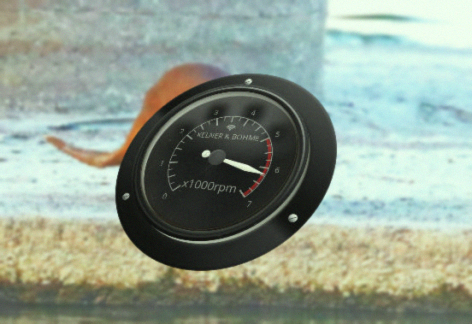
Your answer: 6250 rpm
